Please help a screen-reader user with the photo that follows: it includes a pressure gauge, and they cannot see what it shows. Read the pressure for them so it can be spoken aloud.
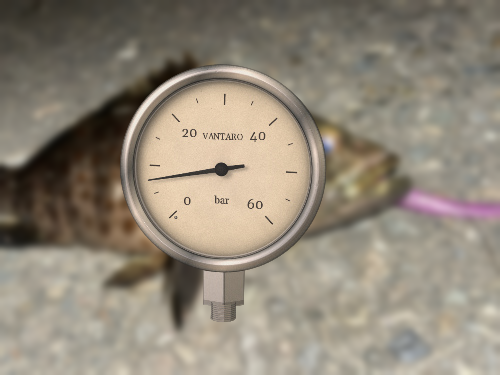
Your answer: 7.5 bar
